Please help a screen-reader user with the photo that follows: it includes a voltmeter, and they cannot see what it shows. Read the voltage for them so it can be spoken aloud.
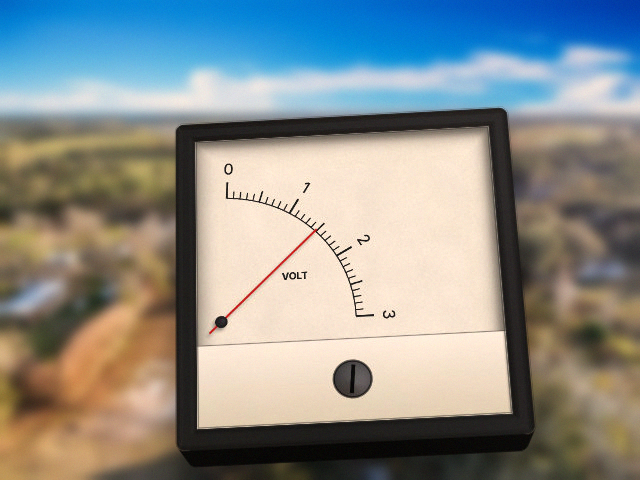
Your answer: 1.5 V
